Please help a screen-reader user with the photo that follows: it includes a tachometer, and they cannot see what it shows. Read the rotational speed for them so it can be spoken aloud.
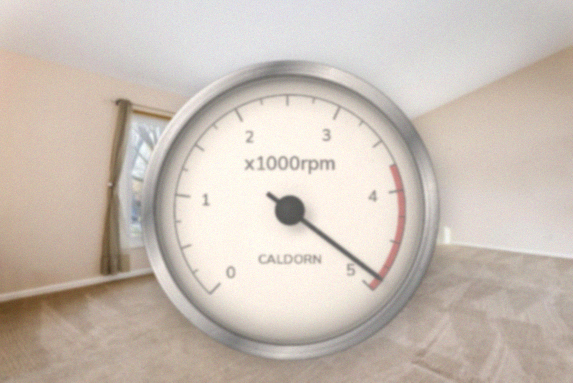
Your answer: 4875 rpm
